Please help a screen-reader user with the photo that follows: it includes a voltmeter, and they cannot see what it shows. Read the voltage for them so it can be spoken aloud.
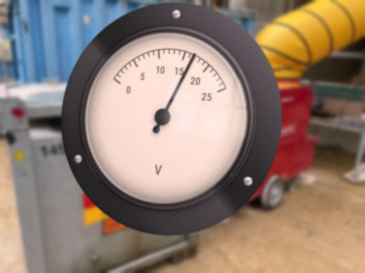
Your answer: 17 V
